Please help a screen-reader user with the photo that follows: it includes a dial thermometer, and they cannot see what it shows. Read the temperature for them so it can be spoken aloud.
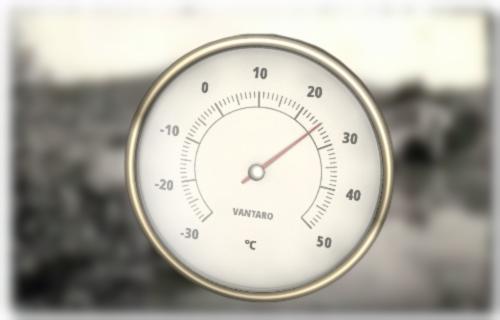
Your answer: 25 °C
